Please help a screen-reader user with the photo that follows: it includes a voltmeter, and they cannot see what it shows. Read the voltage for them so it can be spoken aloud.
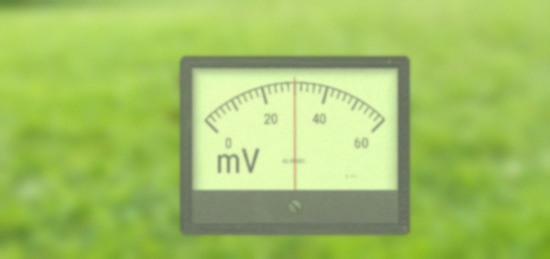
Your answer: 30 mV
